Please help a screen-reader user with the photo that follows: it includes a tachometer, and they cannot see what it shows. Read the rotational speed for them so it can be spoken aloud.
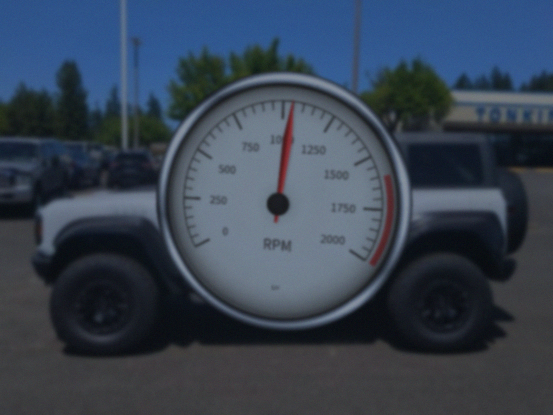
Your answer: 1050 rpm
